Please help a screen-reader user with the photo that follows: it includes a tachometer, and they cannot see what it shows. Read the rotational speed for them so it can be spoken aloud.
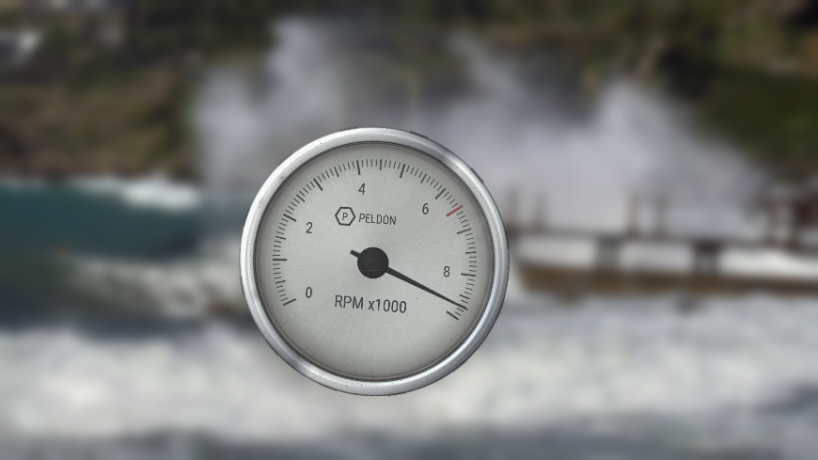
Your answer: 8700 rpm
